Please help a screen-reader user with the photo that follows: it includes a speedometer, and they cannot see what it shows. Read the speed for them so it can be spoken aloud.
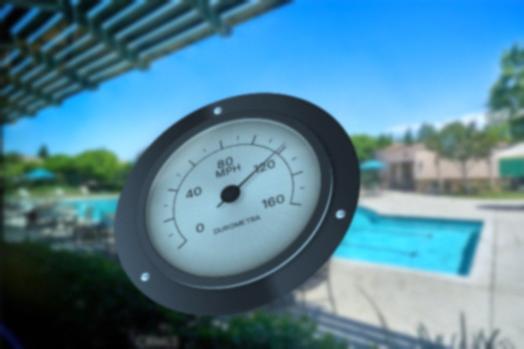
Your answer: 120 mph
